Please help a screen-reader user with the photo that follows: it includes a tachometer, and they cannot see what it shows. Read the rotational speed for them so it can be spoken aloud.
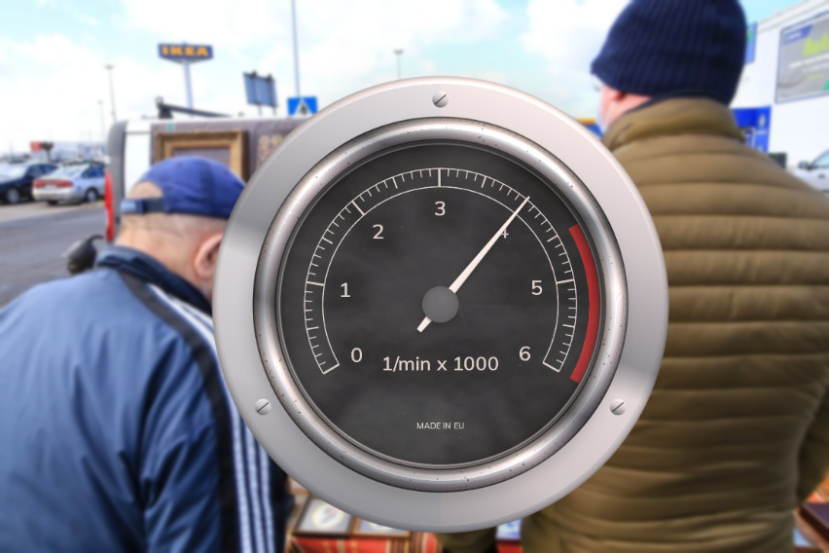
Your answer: 4000 rpm
